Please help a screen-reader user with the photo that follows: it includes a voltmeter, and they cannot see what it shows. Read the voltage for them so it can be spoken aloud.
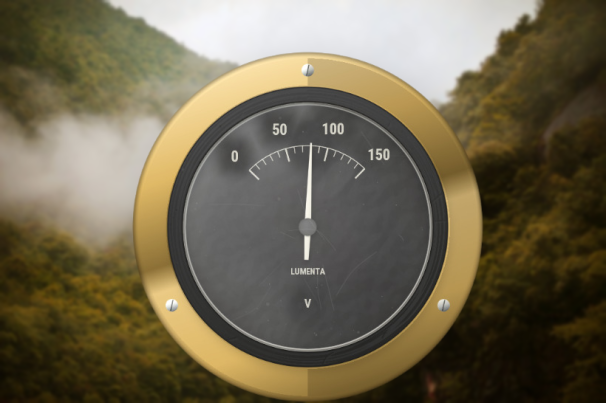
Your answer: 80 V
